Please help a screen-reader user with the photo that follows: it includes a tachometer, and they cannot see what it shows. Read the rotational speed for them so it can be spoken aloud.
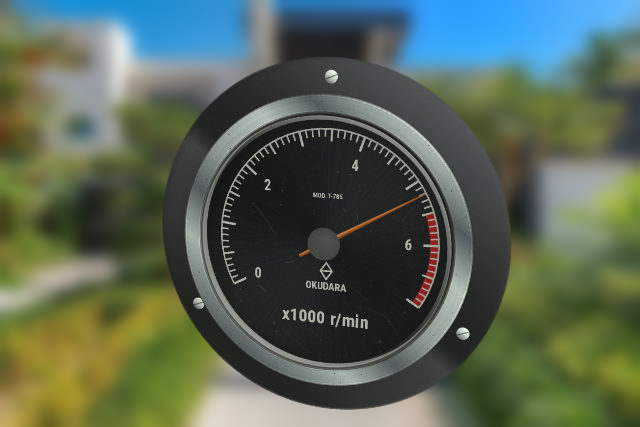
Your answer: 5200 rpm
